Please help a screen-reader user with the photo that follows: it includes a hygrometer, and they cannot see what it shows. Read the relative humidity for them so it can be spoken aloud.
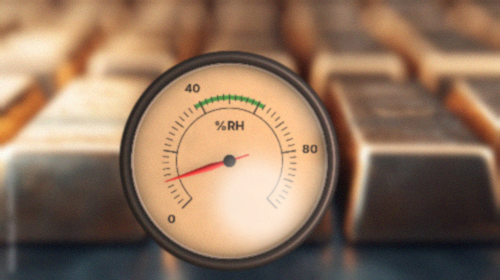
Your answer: 10 %
